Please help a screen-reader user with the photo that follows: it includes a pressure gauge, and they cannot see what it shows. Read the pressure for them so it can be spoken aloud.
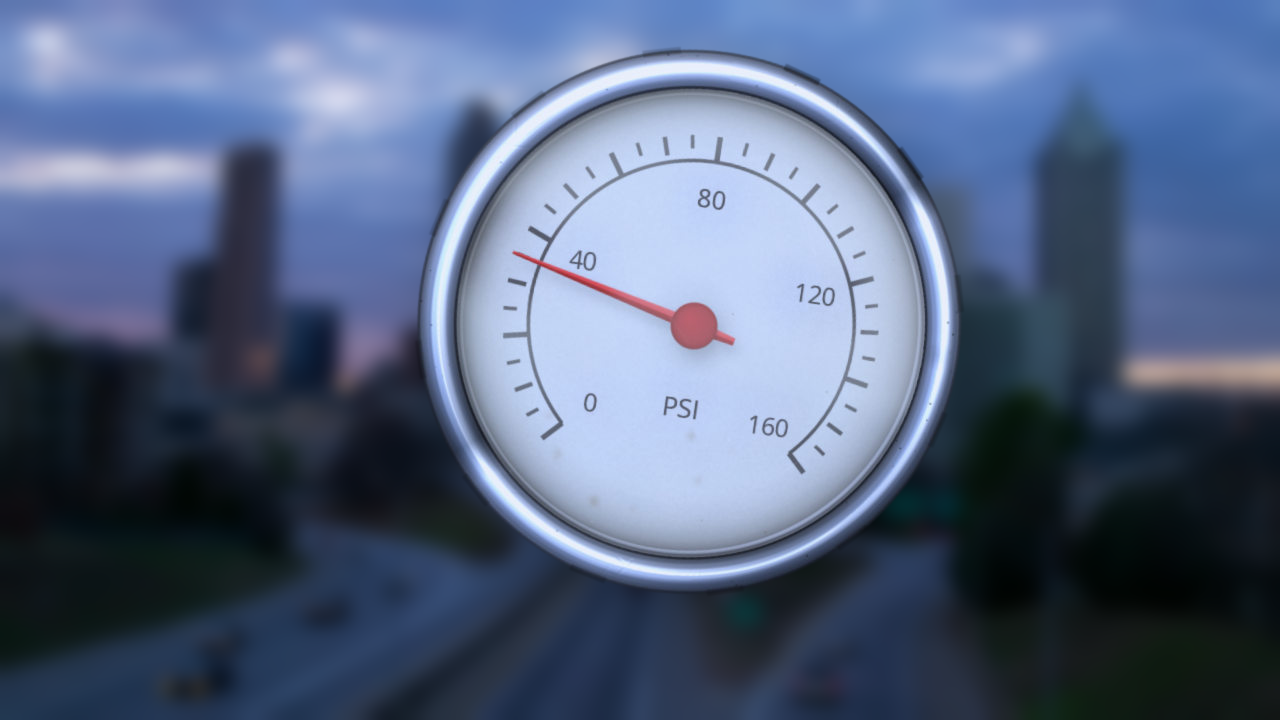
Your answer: 35 psi
